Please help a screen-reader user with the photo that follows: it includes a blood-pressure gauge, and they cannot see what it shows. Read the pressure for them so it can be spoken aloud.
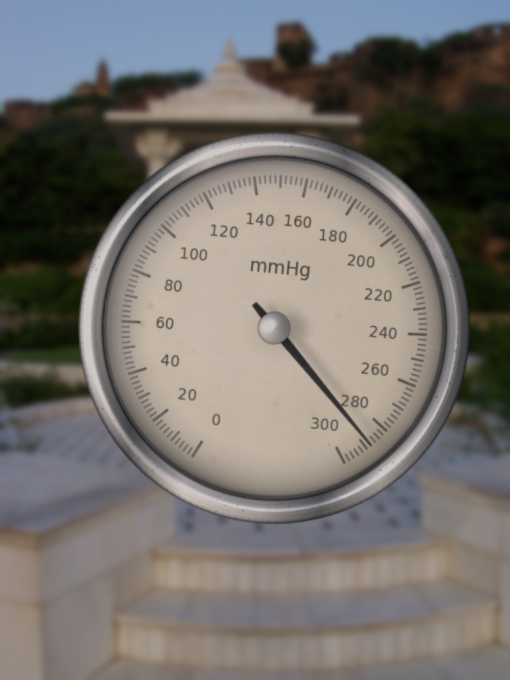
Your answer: 288 mmHg
